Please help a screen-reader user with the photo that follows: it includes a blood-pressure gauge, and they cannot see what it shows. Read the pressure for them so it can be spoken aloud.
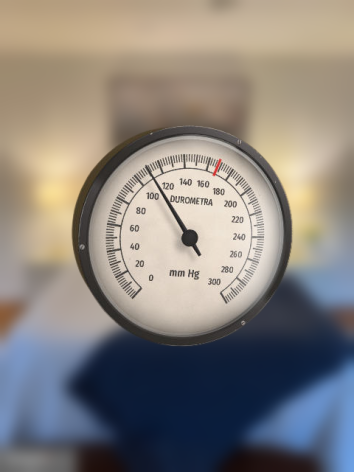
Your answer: 110 mmHg
